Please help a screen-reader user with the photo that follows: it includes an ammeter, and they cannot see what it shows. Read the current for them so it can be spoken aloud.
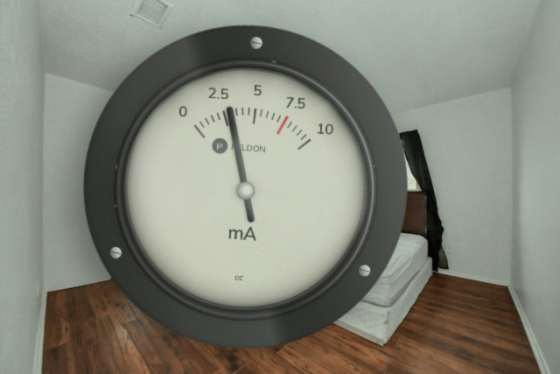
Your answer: 3 mA
